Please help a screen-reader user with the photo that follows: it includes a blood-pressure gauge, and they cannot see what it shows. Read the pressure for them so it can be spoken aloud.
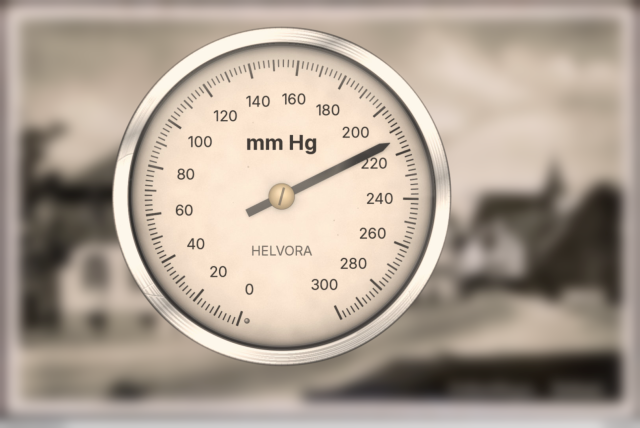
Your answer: 214 mmHg
